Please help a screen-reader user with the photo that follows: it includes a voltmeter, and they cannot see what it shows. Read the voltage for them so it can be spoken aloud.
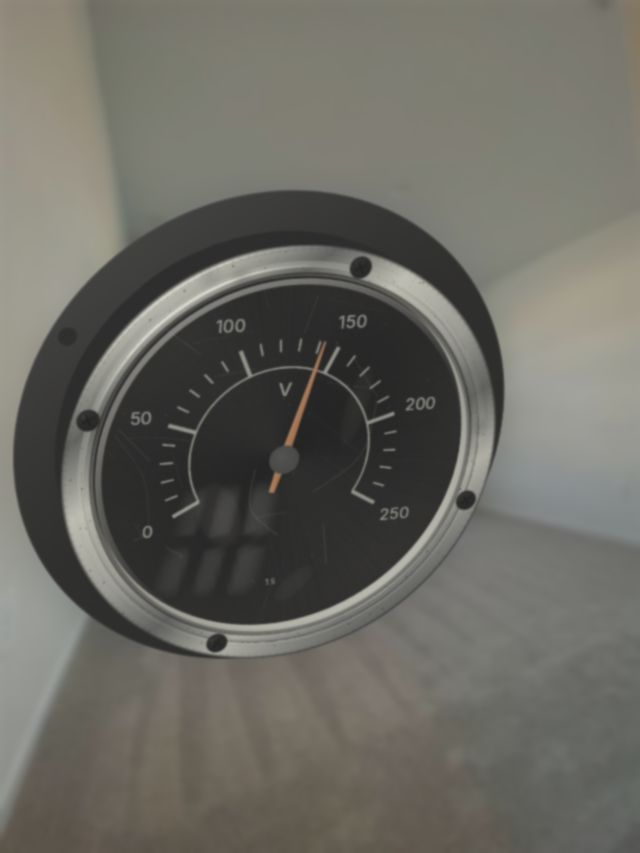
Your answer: 140 V
